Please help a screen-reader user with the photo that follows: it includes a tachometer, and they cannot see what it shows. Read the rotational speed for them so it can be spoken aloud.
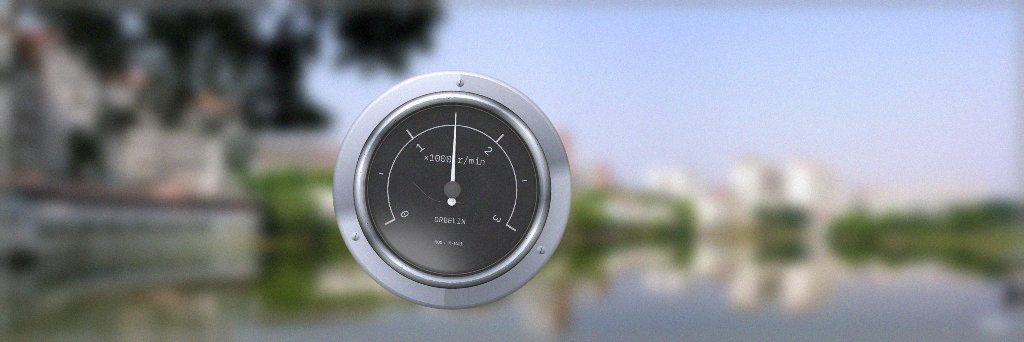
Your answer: 1500 rpm
